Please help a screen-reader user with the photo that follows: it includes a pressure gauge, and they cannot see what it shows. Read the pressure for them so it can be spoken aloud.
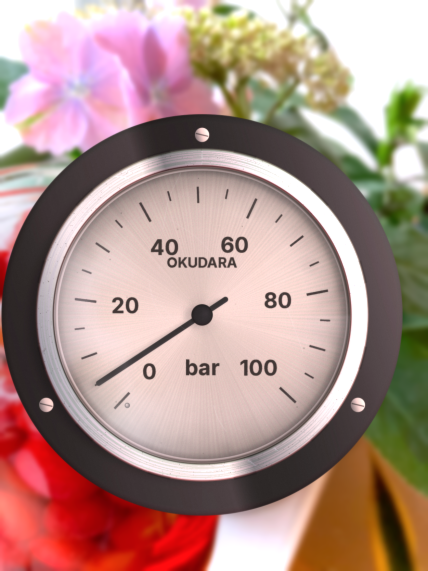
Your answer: 5 bar
